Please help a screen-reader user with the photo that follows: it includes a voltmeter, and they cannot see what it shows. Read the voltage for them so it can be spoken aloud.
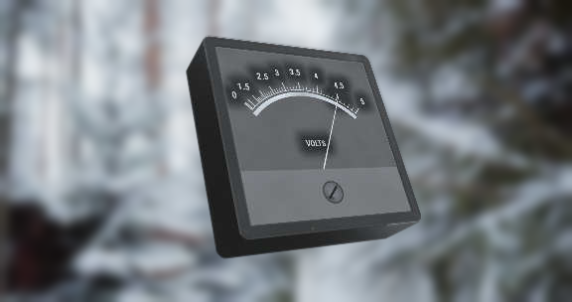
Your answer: 4.5 V
